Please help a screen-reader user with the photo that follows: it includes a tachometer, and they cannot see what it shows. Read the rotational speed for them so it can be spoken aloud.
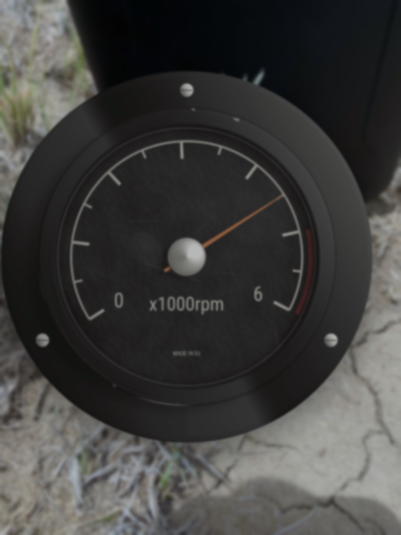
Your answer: 4500 rpm
